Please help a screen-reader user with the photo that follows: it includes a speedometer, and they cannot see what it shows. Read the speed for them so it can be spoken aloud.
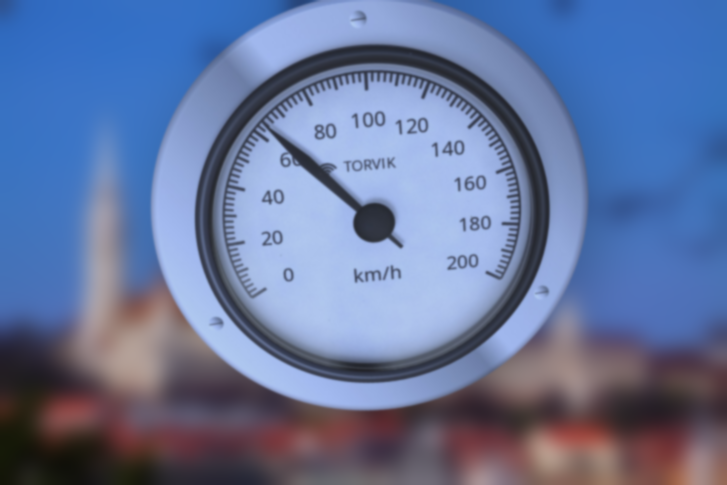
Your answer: 64 km/h
